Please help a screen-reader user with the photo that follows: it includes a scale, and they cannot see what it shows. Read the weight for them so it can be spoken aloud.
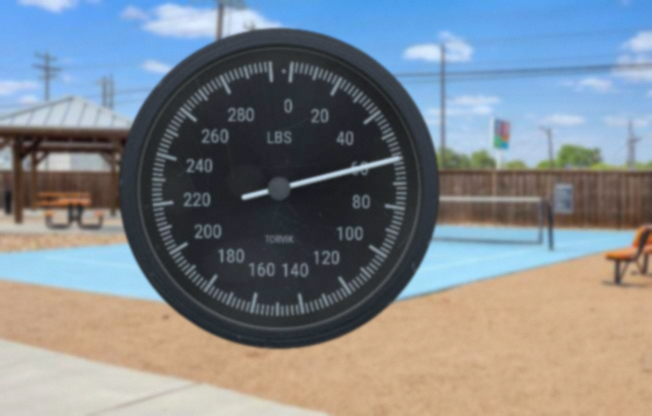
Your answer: 60 lb
